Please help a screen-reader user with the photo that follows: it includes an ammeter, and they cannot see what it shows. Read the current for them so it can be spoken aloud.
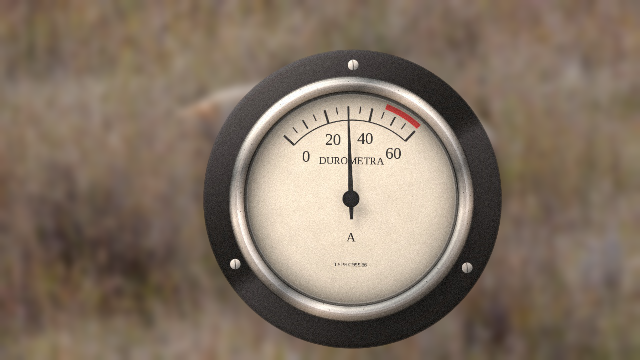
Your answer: 30 A
